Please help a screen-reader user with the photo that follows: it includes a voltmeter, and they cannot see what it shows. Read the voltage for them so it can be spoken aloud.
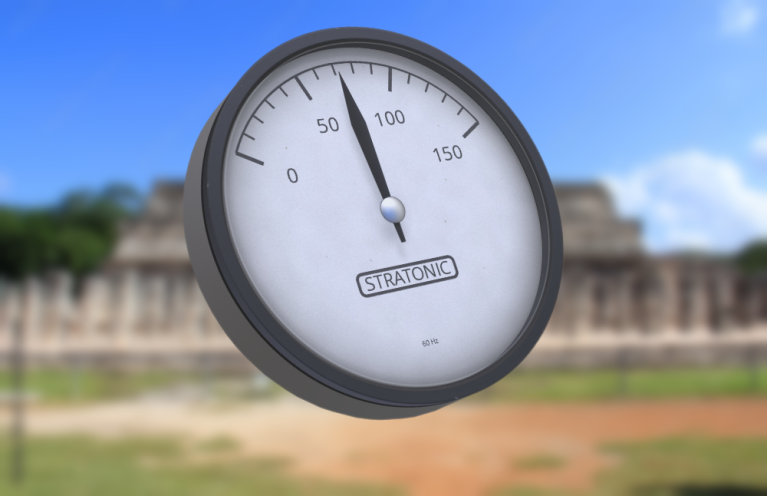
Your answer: 70 V
